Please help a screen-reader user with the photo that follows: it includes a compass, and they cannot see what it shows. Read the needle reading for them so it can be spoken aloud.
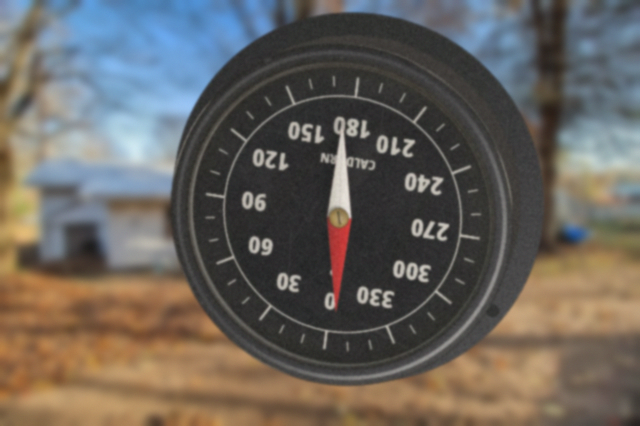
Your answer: 355 °
